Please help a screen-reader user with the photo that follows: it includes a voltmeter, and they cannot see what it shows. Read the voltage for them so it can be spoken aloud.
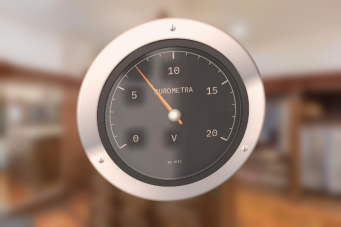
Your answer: 7 V
